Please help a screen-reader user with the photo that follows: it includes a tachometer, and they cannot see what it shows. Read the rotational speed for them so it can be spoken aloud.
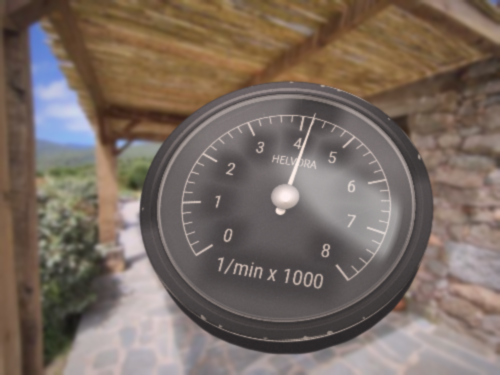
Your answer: 4200 rpm
